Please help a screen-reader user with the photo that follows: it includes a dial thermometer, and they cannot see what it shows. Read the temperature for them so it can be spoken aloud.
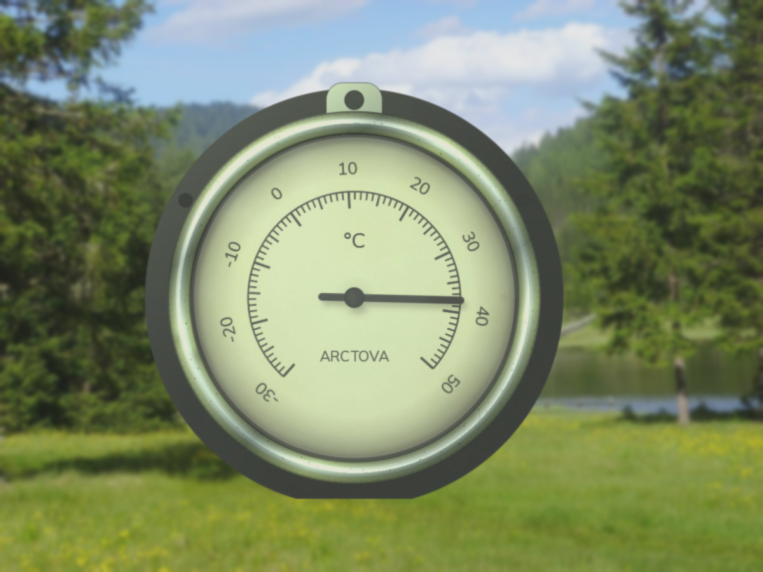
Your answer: 38 °C
